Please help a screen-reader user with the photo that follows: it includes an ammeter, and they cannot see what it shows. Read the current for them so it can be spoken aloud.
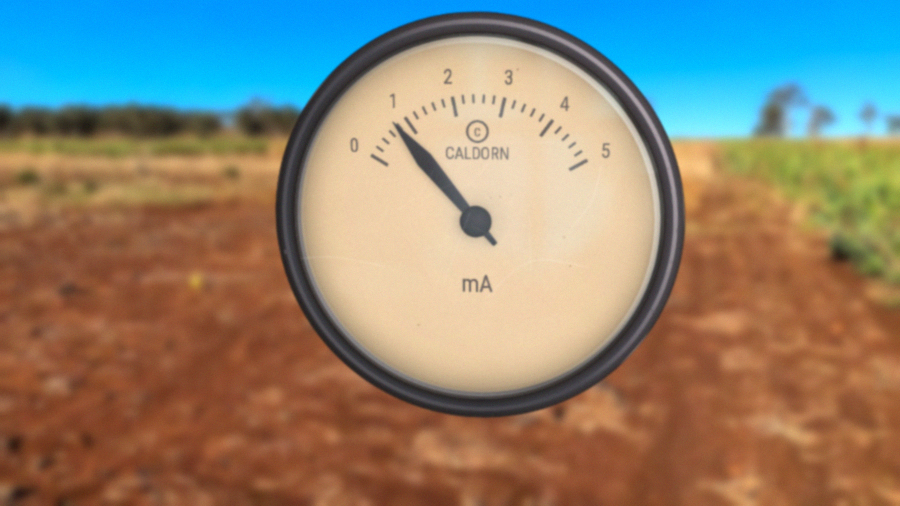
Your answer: 0.8 mA
